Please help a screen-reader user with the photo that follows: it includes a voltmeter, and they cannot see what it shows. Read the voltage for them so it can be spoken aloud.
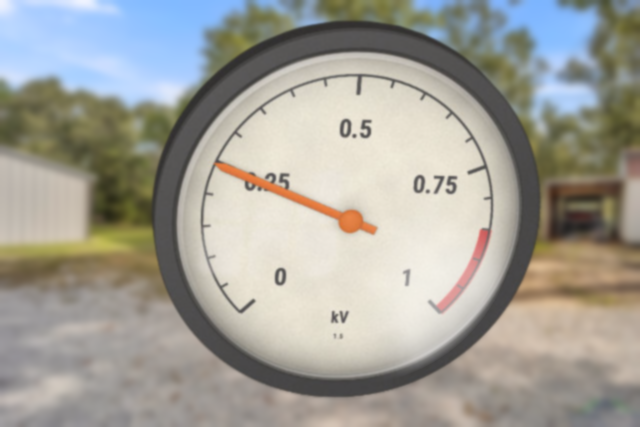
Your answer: 0.25 kV
